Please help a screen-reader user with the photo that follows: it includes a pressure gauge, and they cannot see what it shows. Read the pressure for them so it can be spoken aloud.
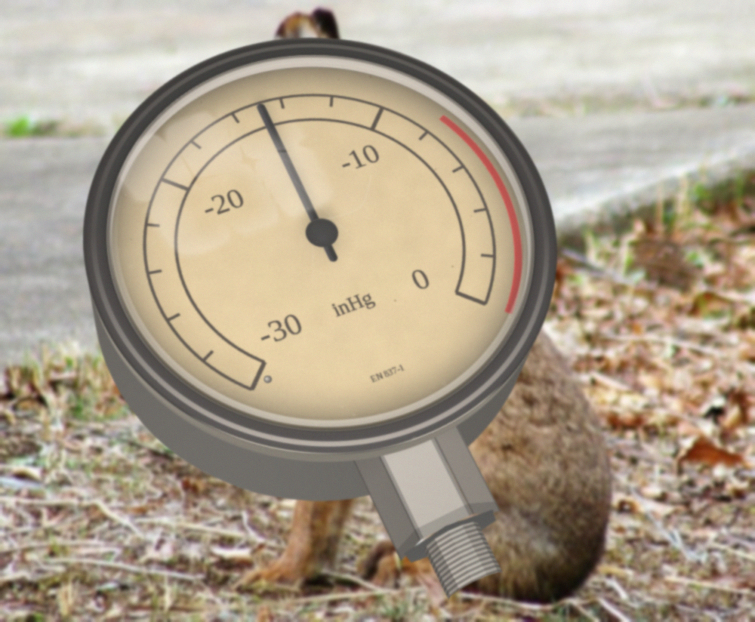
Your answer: -15 inHg
